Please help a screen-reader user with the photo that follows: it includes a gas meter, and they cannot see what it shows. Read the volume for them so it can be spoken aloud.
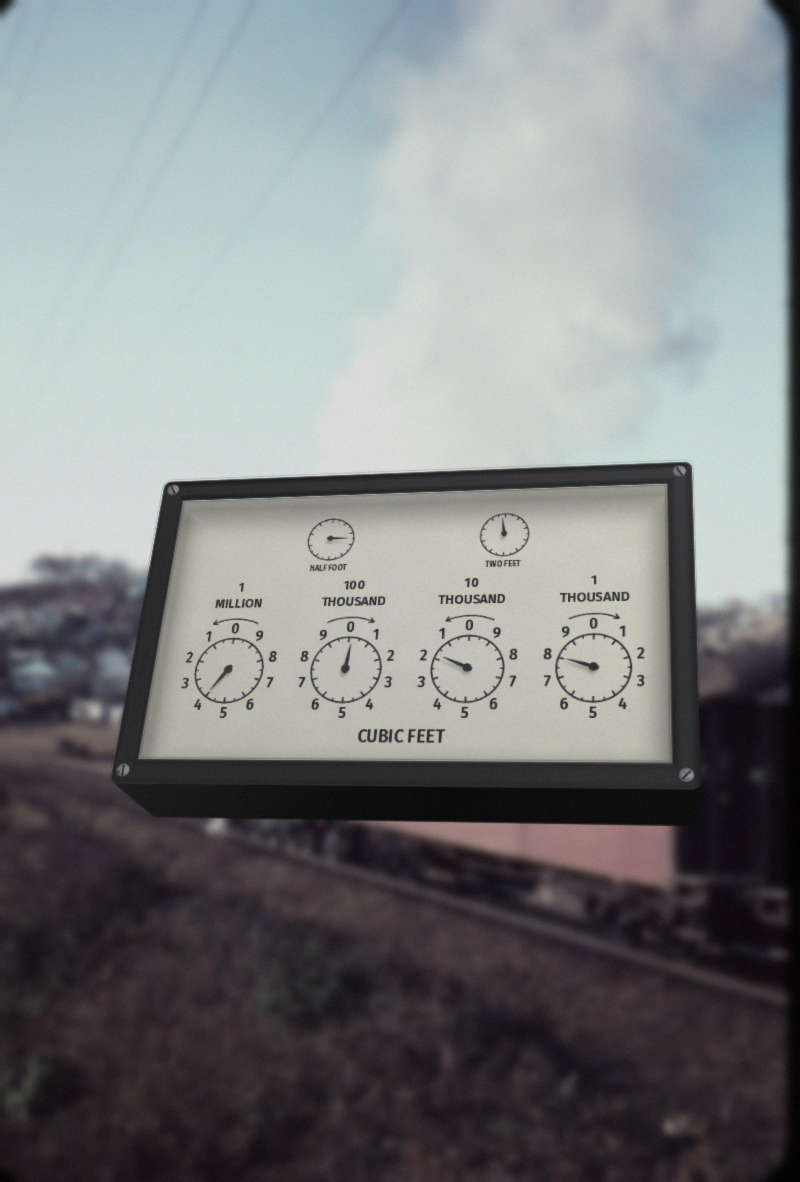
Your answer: 401800 ft³
